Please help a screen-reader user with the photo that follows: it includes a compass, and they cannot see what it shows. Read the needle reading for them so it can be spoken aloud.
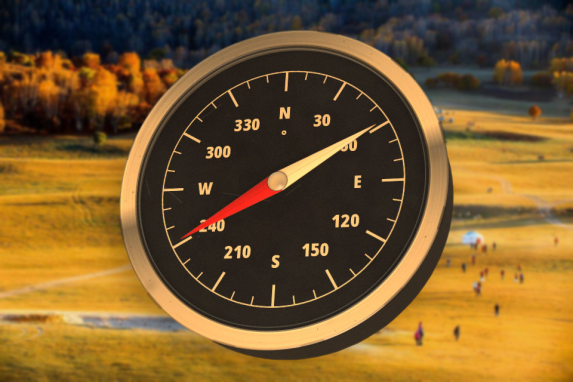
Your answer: 240 °
